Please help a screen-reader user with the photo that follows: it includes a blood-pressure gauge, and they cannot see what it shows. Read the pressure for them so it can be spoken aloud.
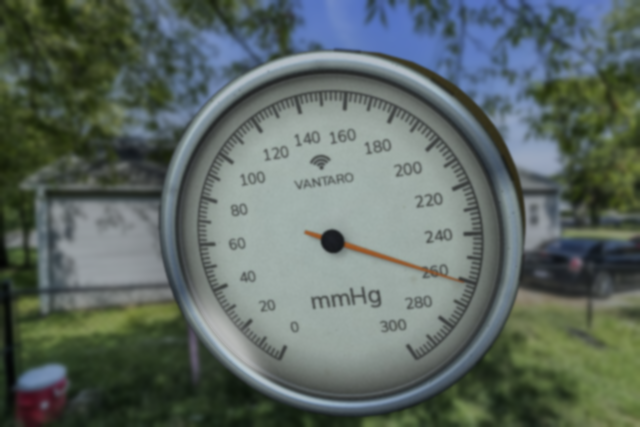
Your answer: 260 mmHg
